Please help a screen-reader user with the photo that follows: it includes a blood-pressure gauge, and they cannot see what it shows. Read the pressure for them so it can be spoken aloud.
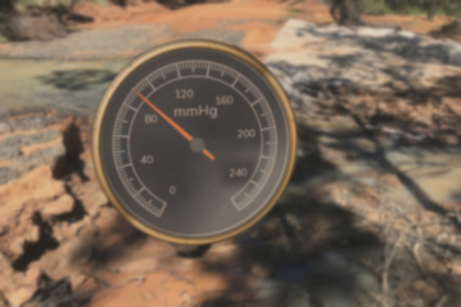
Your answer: 90 mmHg
